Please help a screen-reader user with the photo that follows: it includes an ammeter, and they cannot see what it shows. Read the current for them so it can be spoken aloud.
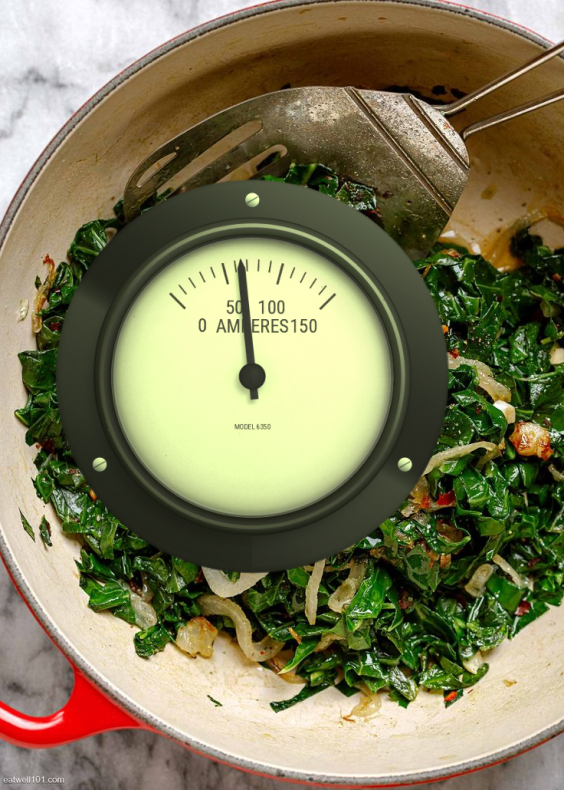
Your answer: 65 A
